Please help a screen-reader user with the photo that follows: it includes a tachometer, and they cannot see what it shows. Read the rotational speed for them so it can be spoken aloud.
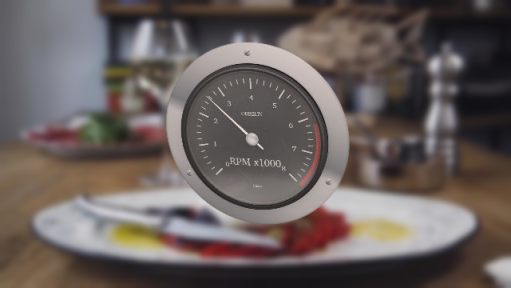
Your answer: 2600 rpm
